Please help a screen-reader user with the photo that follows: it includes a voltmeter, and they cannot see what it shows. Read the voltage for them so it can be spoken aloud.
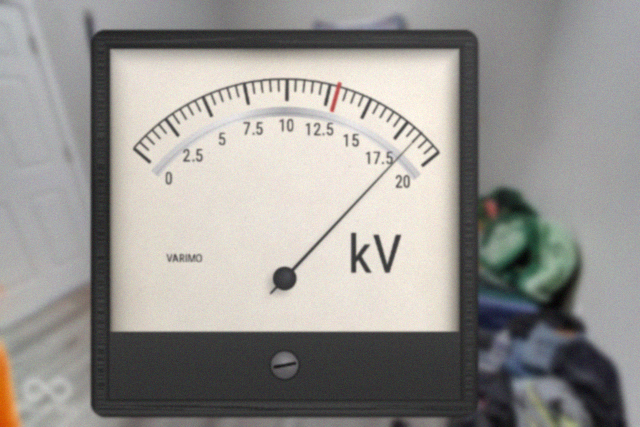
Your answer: 18.5 kV
